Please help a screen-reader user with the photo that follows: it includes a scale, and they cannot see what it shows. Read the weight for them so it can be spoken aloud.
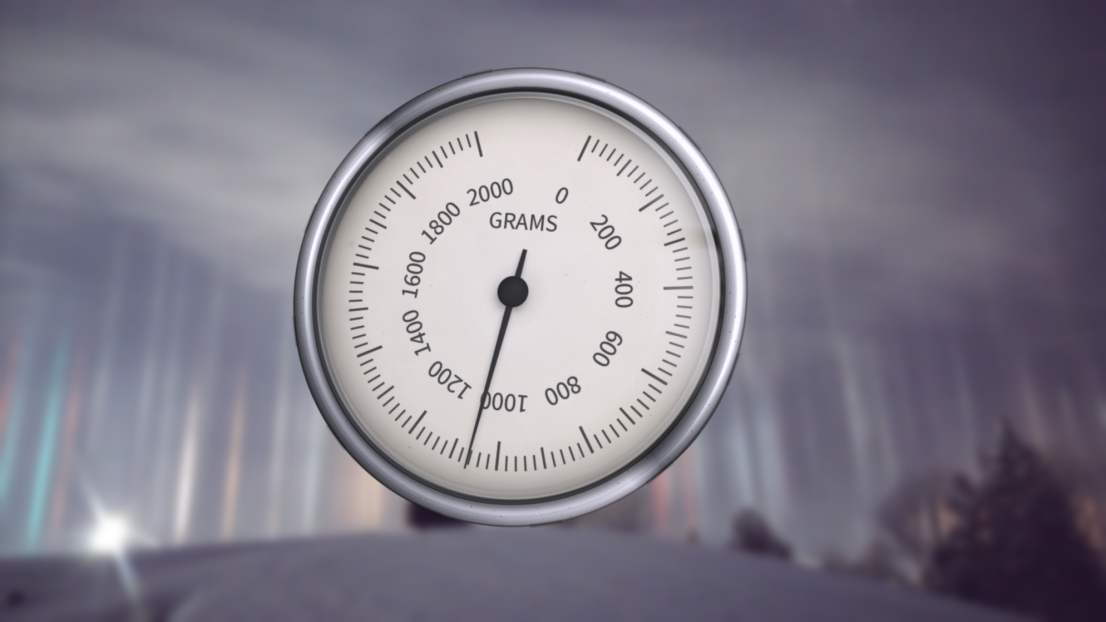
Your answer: 1060 g
